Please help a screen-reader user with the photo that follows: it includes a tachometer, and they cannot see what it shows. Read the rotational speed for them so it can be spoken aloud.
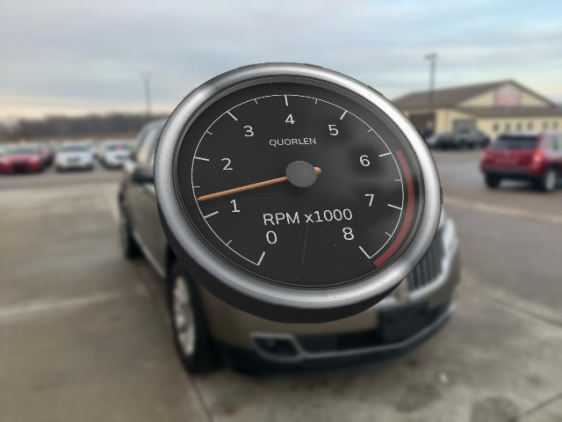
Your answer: 1250 rpm
